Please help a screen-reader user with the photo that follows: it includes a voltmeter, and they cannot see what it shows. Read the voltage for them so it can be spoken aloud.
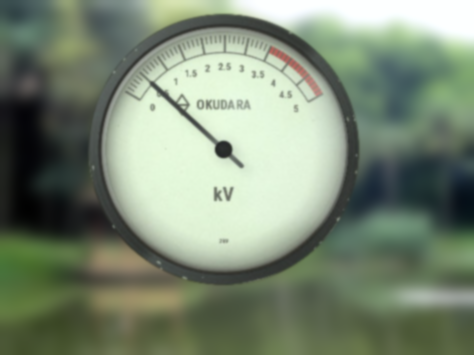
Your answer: 0.5 kV
